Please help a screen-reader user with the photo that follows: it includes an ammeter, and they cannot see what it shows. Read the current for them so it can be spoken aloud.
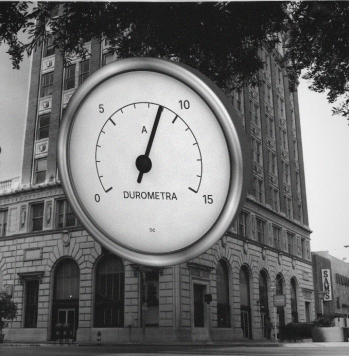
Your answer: 9 A
